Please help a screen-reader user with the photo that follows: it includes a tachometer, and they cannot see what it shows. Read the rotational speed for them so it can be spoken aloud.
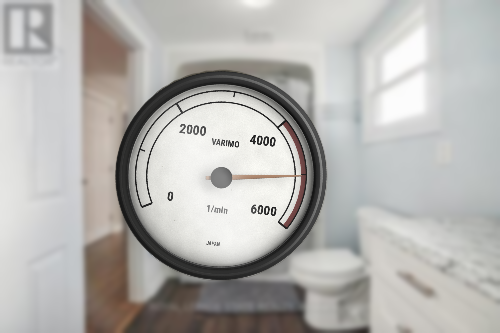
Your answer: 5000 rpm
